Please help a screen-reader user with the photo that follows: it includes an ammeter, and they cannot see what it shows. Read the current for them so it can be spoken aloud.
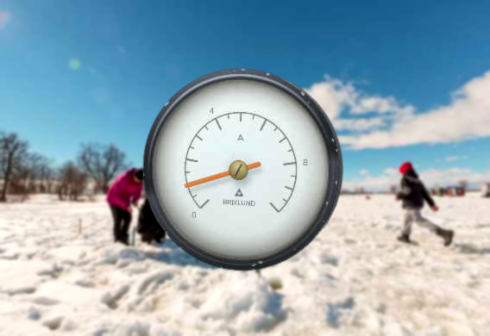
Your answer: 1 A
